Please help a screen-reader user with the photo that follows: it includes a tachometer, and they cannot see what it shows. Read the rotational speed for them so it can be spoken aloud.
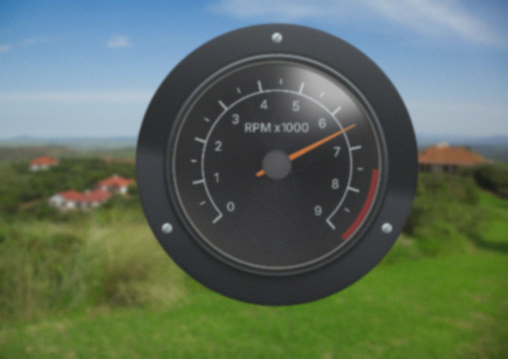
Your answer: 6500 rpm
